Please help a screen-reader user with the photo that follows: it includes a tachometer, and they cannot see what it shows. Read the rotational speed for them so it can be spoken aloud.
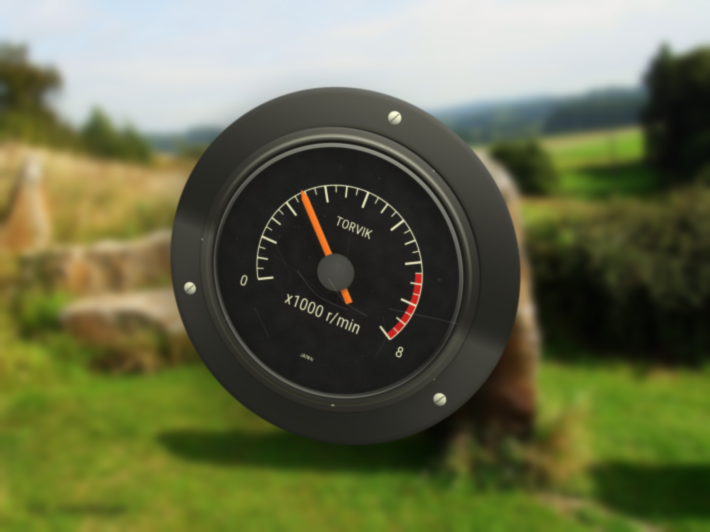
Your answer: 2500 rpm
